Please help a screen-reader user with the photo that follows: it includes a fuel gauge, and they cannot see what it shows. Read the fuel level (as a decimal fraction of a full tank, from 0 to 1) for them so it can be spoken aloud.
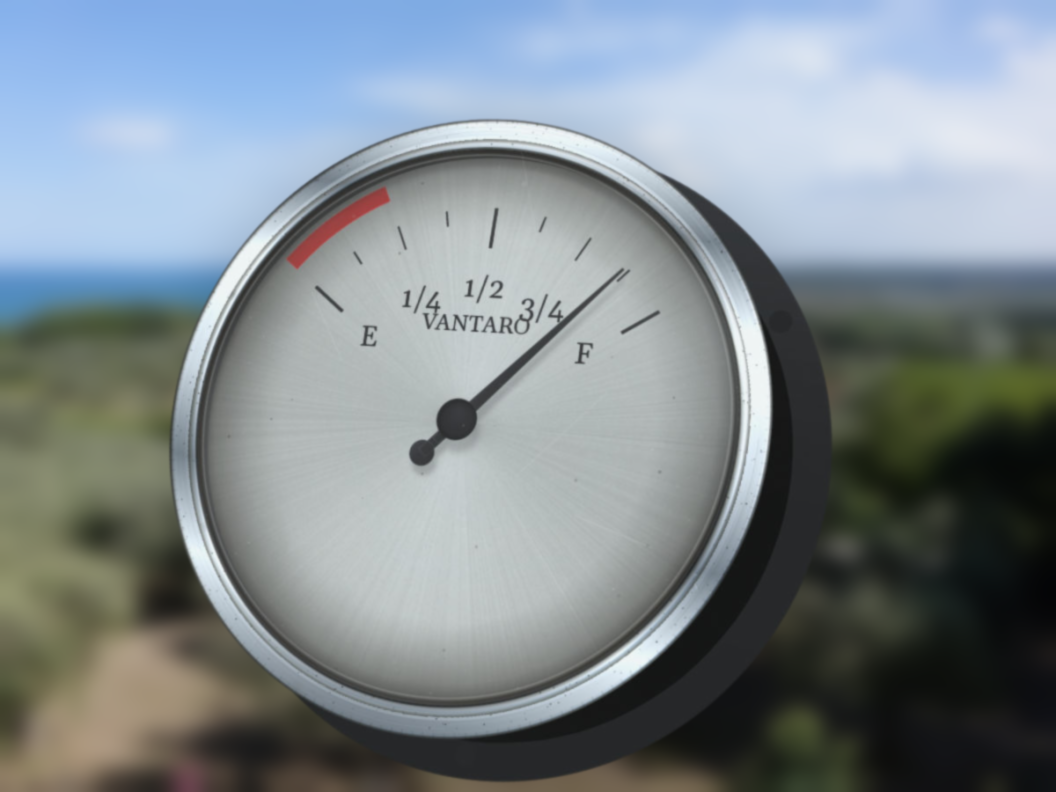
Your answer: 0.875
